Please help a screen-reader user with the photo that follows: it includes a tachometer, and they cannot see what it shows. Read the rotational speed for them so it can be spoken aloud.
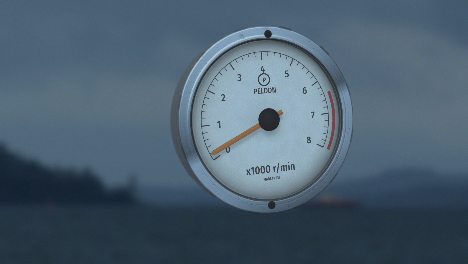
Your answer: 200 rpm
